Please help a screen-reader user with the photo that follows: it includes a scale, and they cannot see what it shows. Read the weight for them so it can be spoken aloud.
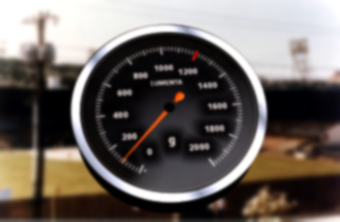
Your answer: 100 g
